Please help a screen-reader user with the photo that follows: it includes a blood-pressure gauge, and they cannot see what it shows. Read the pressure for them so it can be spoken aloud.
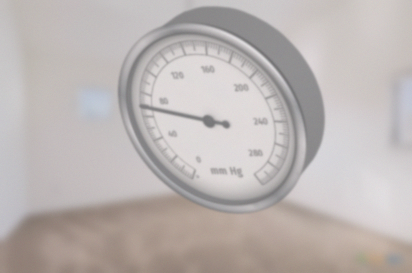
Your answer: 70 mmHg
